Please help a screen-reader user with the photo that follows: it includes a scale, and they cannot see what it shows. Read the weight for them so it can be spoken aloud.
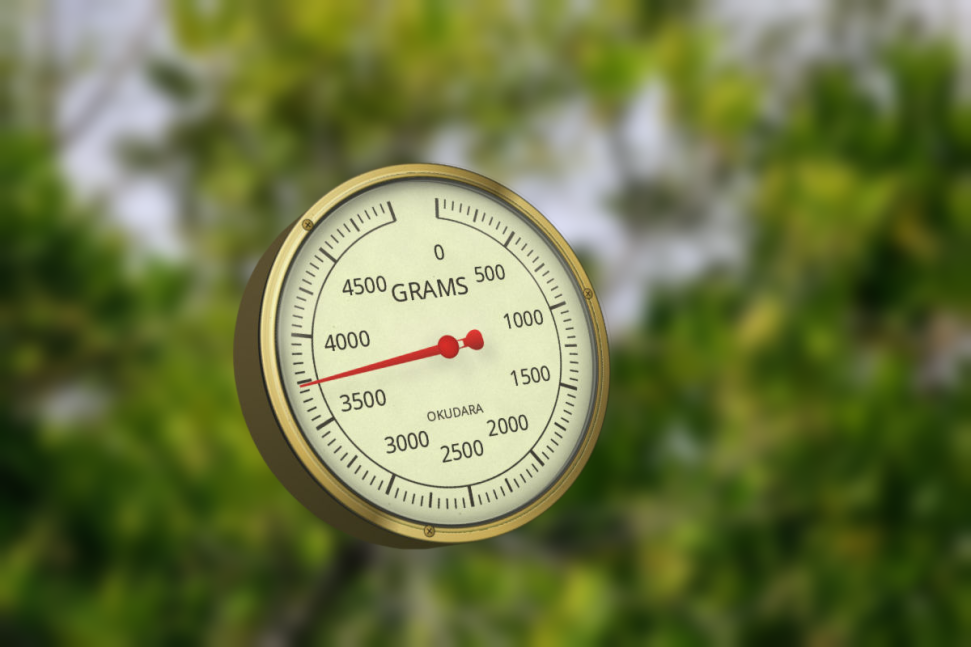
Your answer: 3725 g
